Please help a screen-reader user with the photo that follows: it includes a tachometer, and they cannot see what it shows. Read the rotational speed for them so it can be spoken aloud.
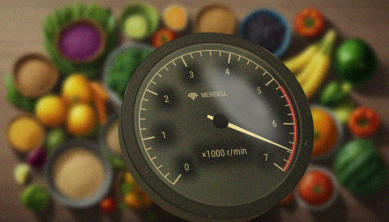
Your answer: 6600 rpm
